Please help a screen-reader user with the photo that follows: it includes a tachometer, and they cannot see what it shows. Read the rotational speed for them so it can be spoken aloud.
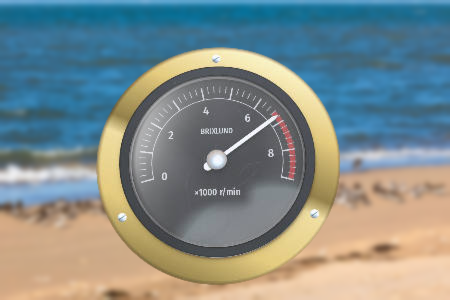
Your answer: 6800 rpm
